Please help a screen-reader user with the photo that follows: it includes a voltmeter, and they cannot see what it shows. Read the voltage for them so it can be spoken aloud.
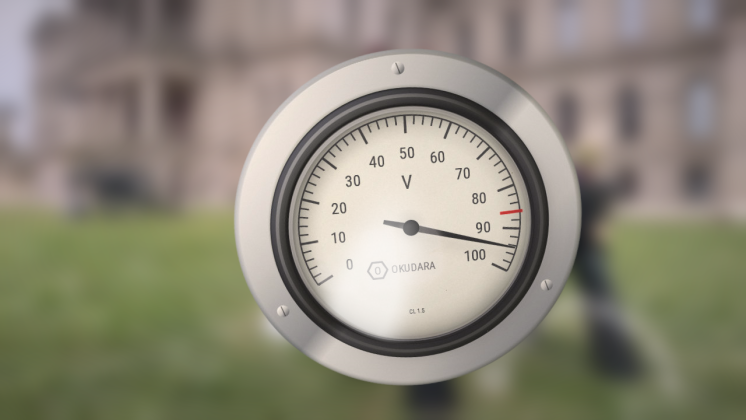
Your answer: 94 V
